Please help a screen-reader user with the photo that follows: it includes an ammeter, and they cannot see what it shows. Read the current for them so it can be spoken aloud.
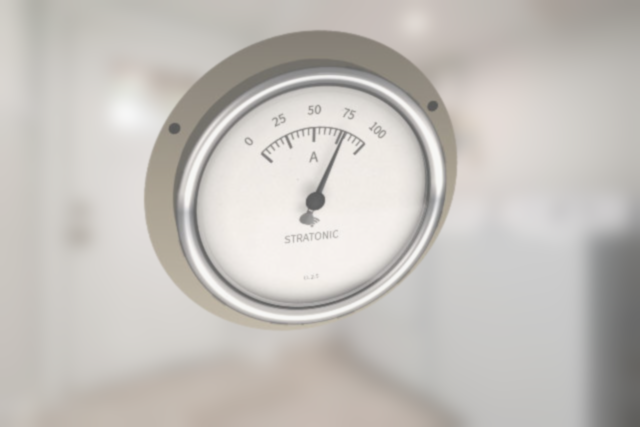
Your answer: 75 A
